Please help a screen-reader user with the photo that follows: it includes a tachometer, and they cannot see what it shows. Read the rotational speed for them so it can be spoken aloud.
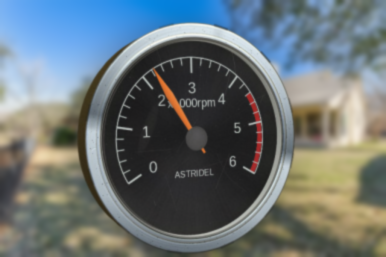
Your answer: 2200 rpm
